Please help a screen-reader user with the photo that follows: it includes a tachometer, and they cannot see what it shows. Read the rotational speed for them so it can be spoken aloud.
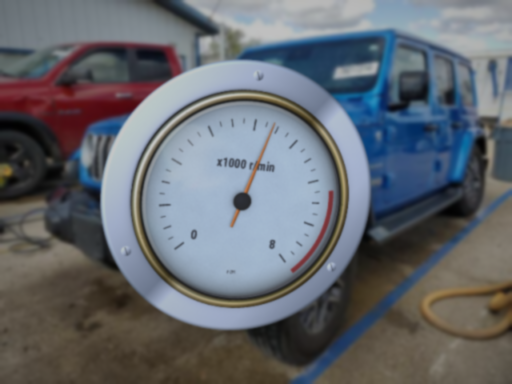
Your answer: 4375 rpm
